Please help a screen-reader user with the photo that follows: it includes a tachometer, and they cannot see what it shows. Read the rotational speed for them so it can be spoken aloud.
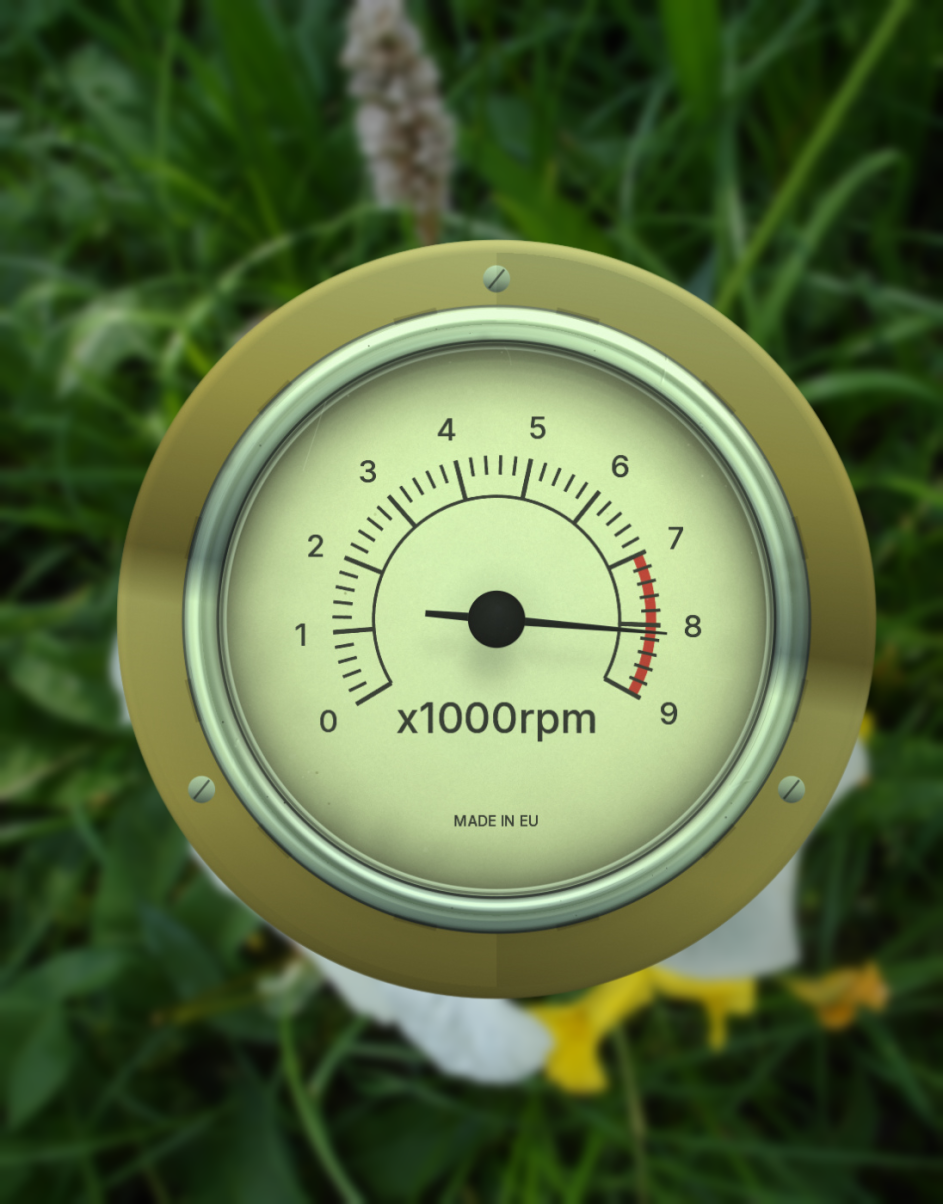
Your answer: 8100 rpm
